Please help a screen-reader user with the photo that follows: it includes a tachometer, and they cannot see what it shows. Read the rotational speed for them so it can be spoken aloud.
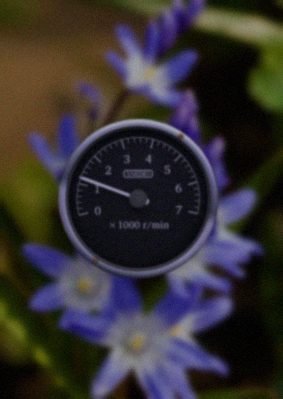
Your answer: 1200 rpm
